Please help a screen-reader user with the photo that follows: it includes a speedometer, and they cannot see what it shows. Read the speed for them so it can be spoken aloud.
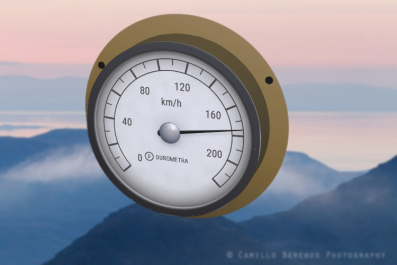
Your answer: 175 km/h
